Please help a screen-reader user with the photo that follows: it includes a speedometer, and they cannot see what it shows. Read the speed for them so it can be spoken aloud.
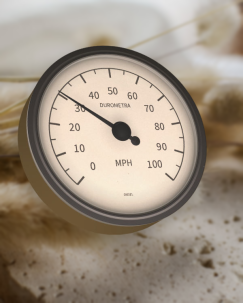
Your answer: 30 mph
